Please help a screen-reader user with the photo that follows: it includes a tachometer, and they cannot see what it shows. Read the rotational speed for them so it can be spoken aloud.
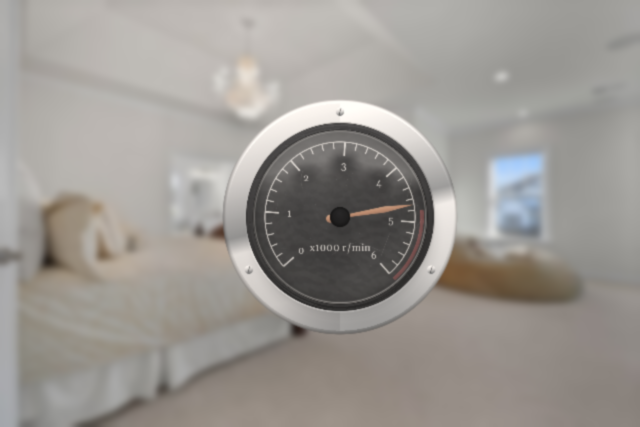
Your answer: 4700 rpm
